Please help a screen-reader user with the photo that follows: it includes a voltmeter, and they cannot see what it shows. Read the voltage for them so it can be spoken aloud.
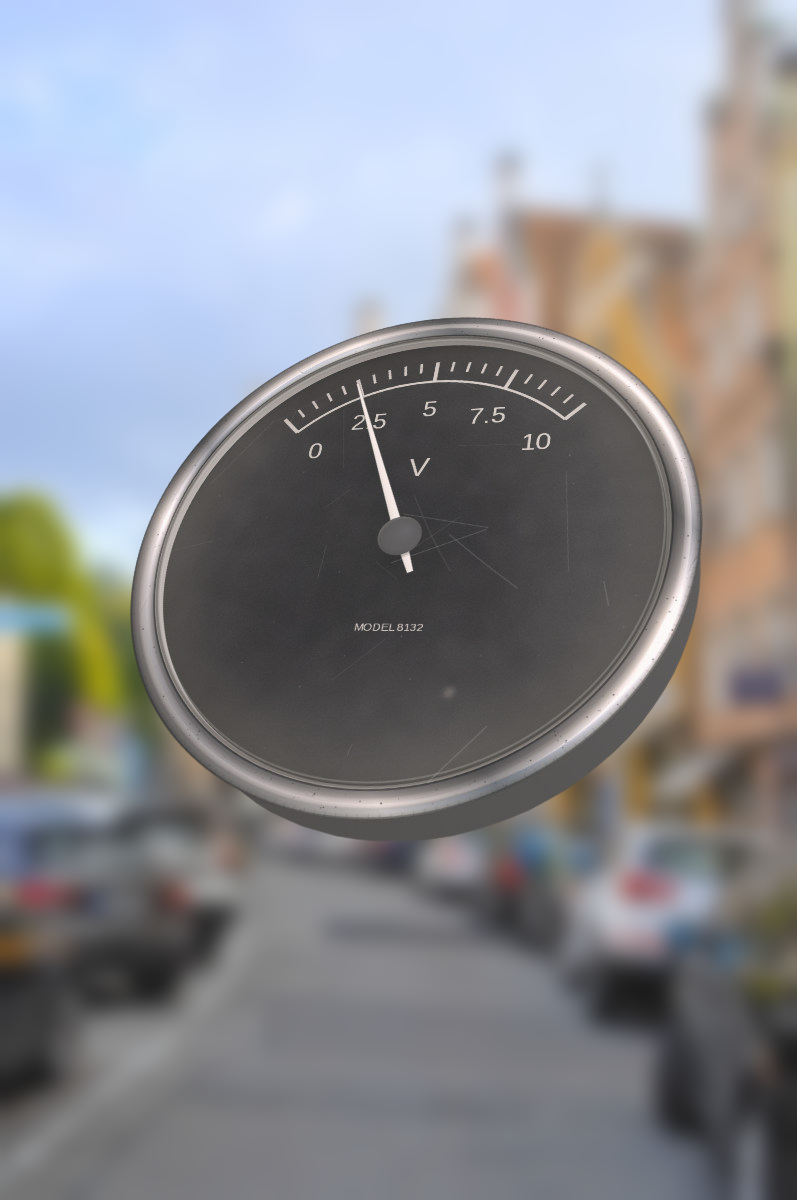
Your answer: 2.5 V
